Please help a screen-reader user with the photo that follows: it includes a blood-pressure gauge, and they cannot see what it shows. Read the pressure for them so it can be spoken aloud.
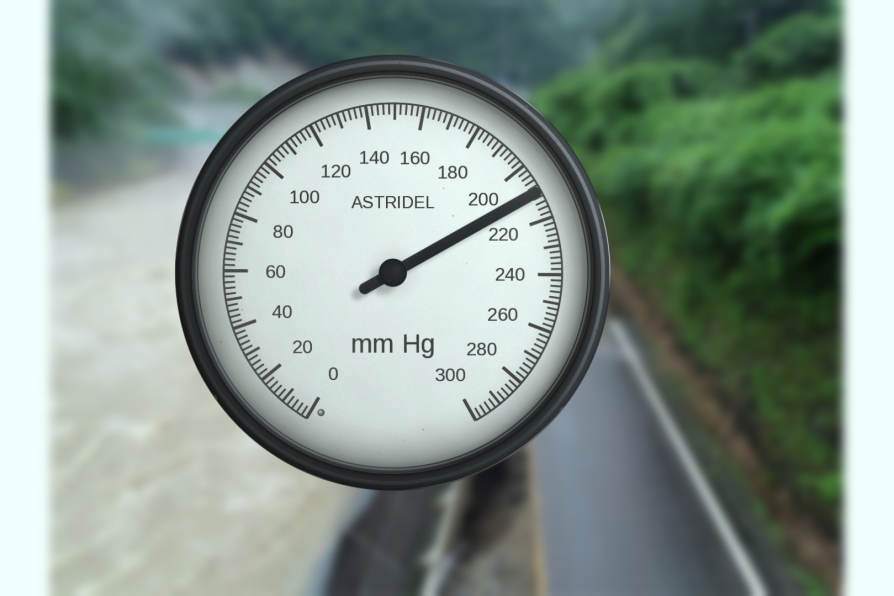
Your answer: 210 mmHg
